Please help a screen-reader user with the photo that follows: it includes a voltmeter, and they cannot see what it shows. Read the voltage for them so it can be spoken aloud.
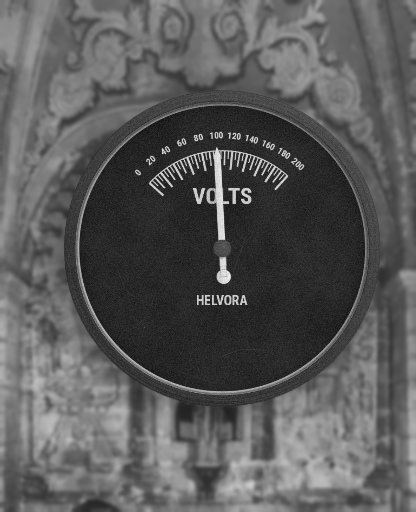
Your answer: 100 V
